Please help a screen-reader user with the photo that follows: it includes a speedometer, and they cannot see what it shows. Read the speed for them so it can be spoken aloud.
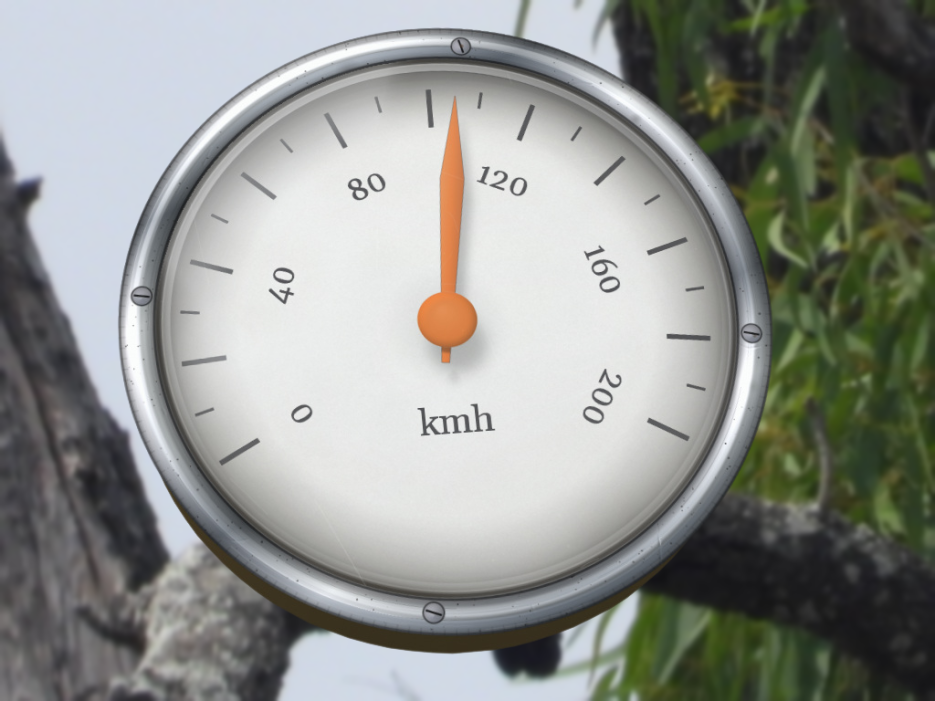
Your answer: 105 km/h
